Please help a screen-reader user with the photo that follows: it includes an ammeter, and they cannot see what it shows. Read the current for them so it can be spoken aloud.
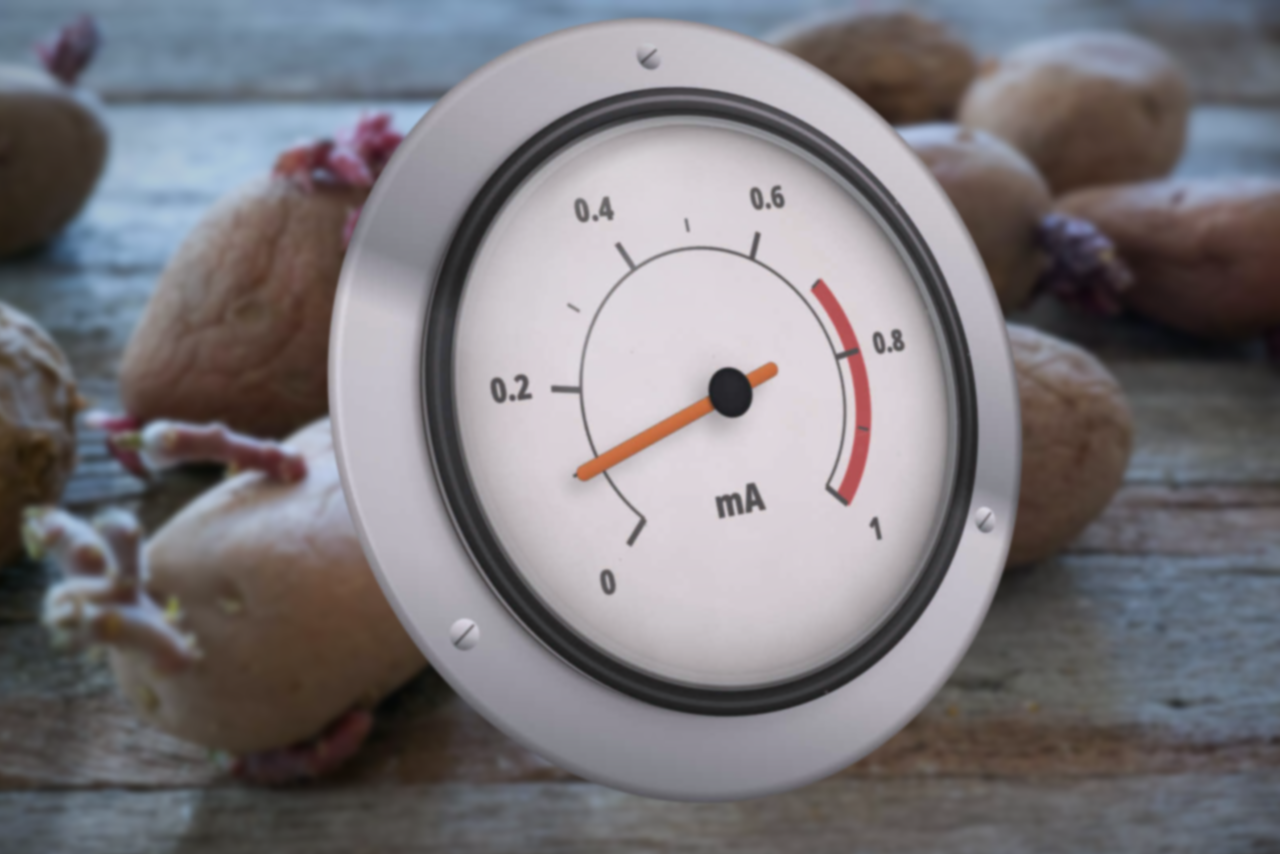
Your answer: 0.1 mA
